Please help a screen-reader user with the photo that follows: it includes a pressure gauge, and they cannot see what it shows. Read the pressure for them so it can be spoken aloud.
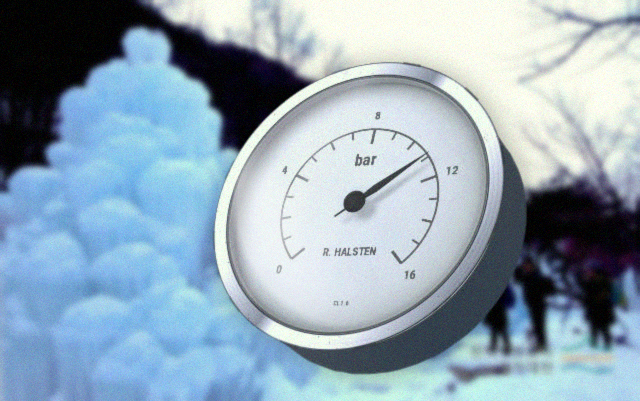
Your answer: 11 bar
